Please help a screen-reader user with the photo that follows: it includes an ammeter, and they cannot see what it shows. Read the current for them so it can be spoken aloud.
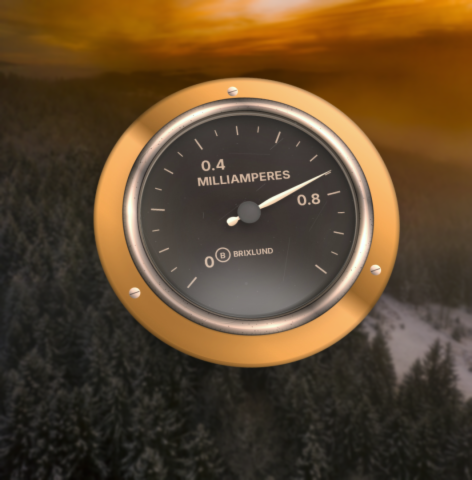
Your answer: 0.75 mA
